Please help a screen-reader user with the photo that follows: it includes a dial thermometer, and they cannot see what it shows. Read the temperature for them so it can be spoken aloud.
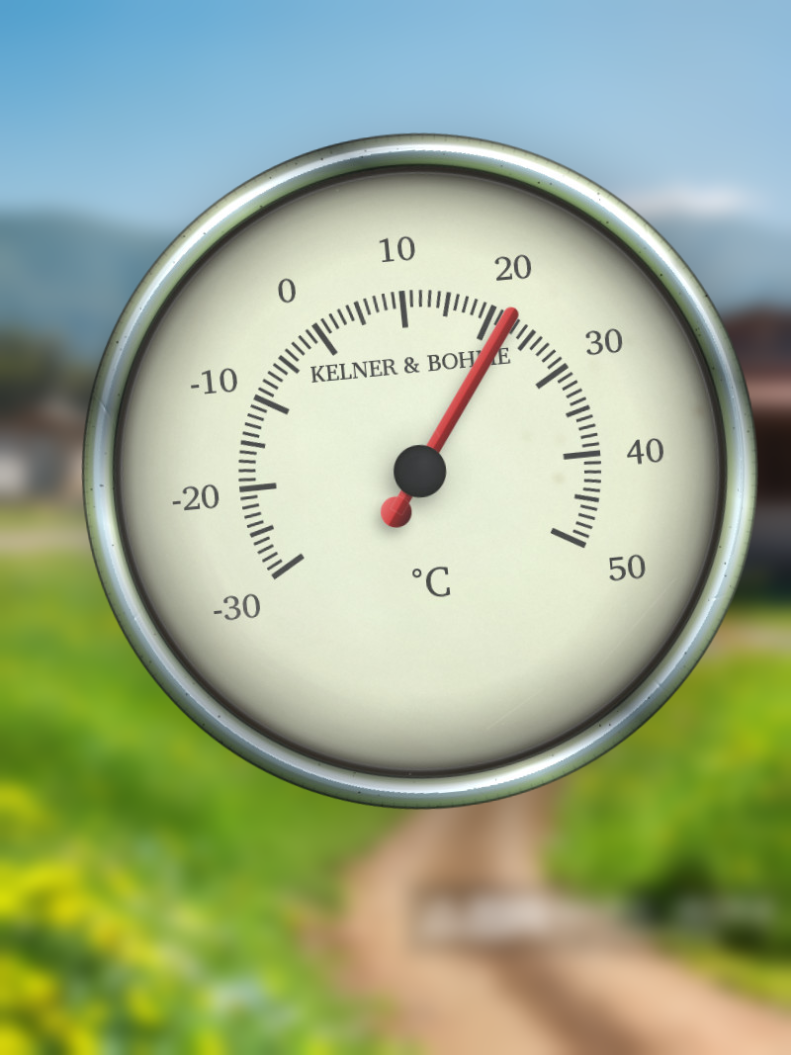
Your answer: 22 °C
